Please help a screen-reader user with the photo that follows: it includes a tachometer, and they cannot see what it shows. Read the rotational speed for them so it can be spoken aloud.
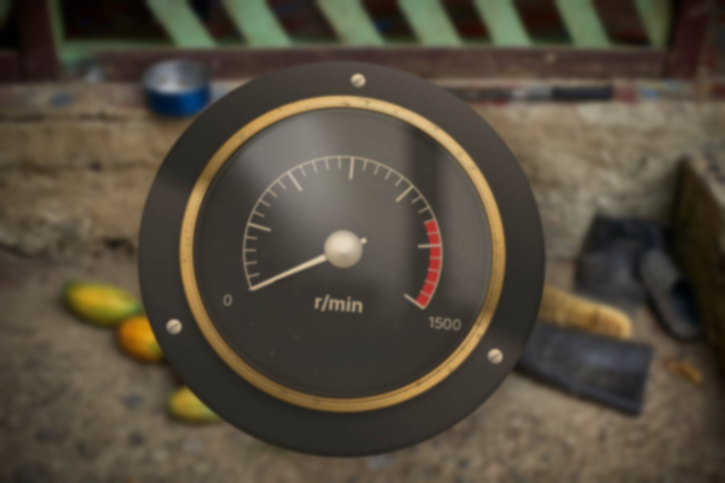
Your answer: 0 rpm
